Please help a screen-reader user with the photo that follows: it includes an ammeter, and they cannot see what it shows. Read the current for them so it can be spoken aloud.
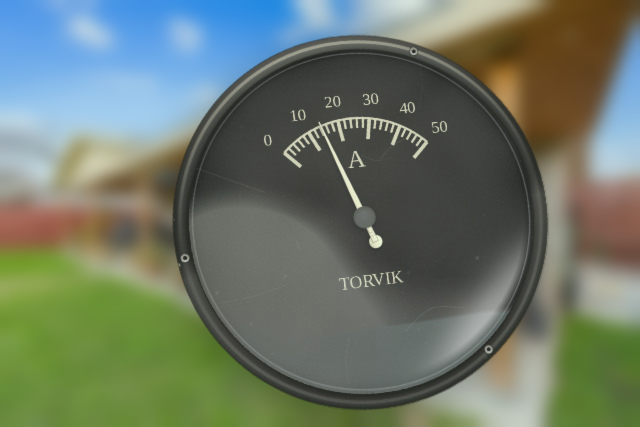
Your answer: 14 A
